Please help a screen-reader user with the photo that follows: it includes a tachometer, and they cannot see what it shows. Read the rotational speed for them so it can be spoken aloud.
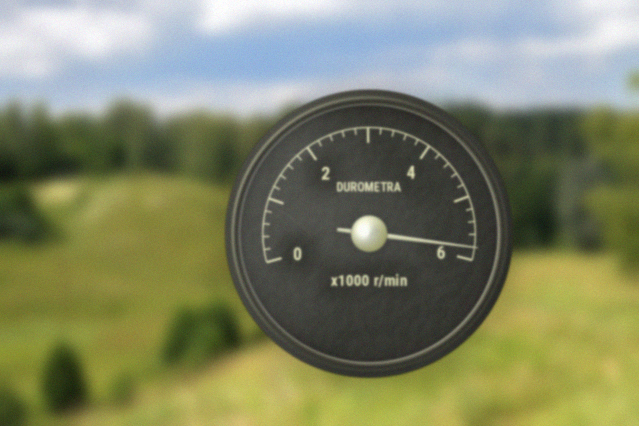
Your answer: 5800 rpm
